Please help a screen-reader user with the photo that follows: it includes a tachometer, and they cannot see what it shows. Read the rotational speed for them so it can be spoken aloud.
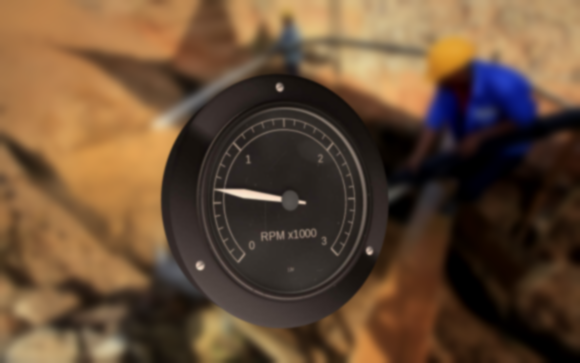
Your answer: 600 rpm
